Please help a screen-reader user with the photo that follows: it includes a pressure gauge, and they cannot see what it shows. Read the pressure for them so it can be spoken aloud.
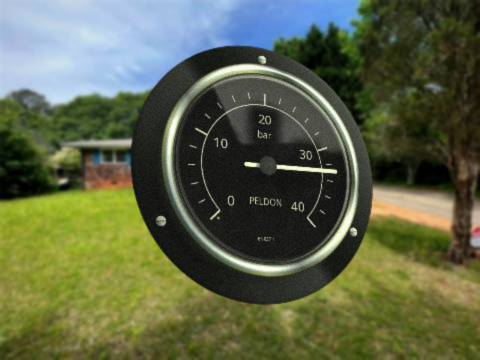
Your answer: 33 bar
